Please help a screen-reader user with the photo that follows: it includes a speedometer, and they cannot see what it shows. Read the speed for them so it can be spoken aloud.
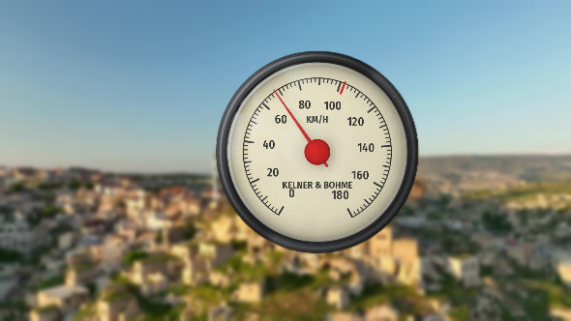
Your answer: 68 km/h
